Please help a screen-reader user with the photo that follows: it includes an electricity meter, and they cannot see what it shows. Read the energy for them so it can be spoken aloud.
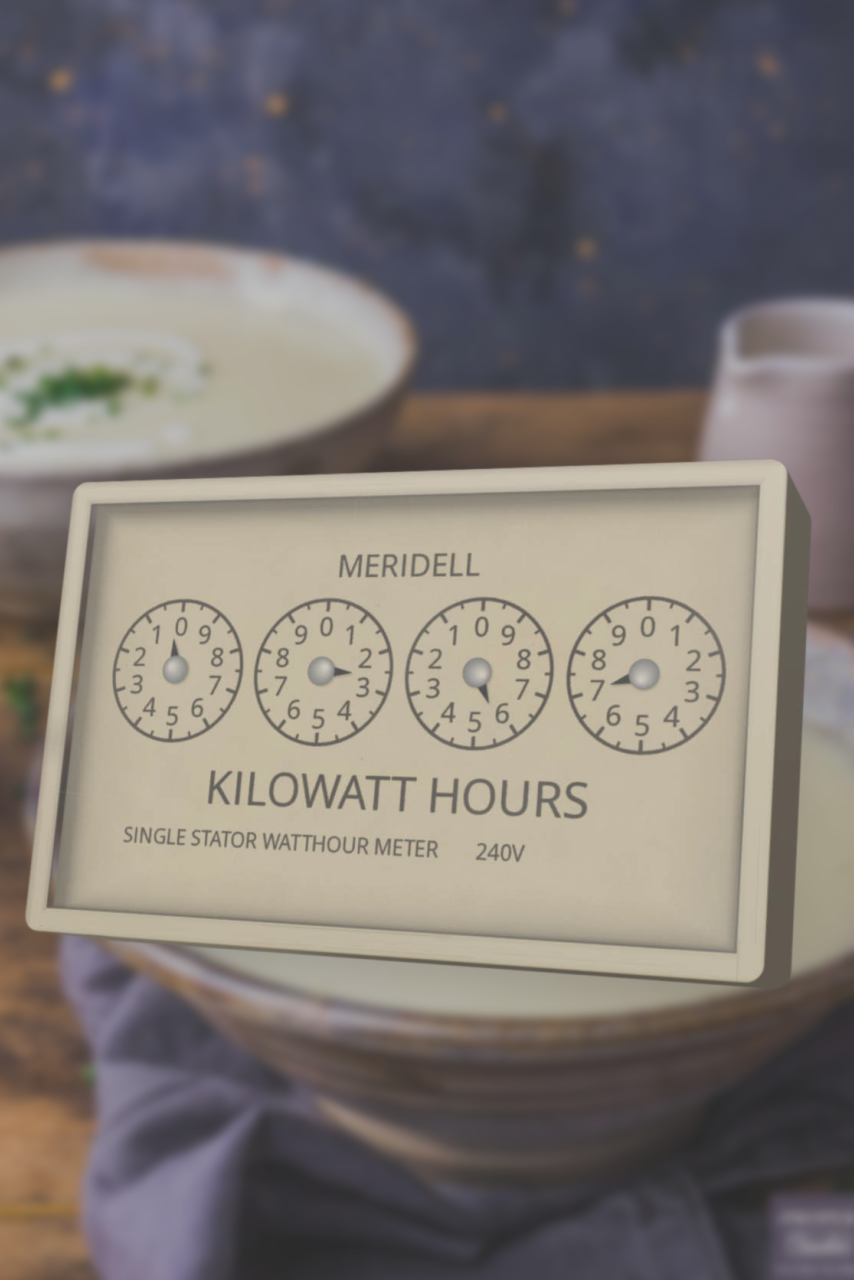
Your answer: 257 kWh
